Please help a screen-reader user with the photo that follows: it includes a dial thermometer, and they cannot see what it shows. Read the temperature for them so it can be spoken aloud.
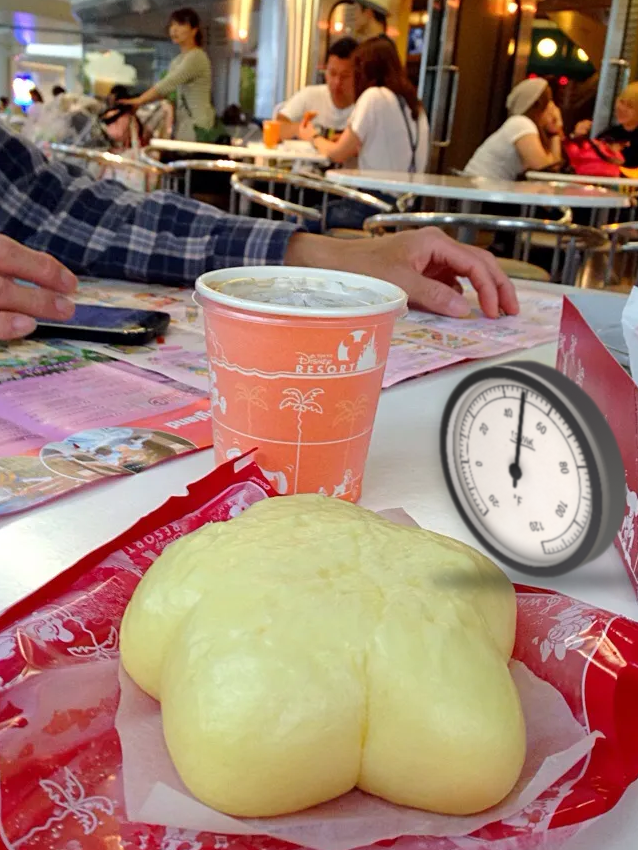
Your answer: 50 °F
